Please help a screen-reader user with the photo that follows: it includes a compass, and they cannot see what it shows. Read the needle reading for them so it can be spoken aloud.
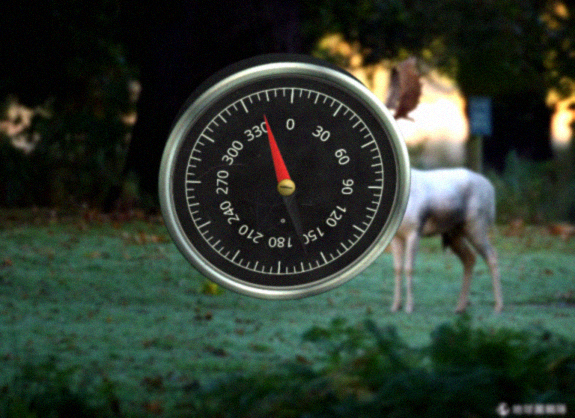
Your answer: 340 °
